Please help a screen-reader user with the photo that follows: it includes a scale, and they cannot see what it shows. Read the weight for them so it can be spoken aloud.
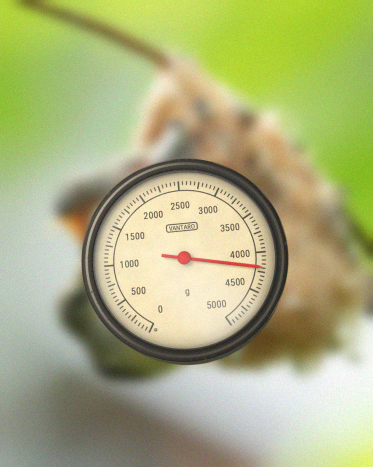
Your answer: 4200 g
